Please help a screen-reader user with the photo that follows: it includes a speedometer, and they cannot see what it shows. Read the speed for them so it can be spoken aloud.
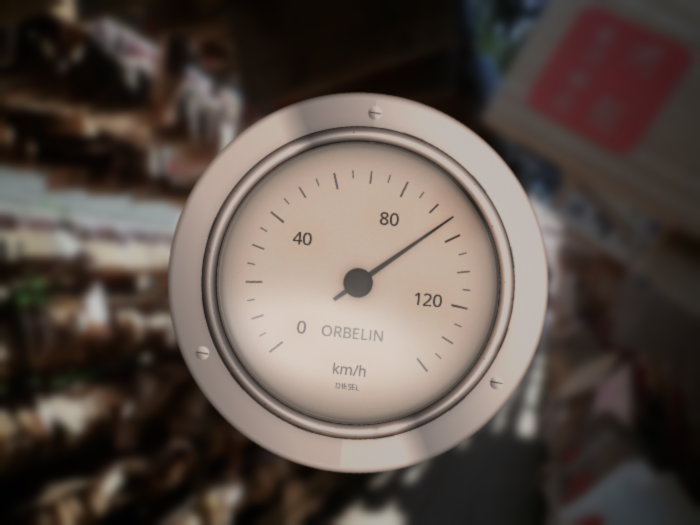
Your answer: 95 km/h
